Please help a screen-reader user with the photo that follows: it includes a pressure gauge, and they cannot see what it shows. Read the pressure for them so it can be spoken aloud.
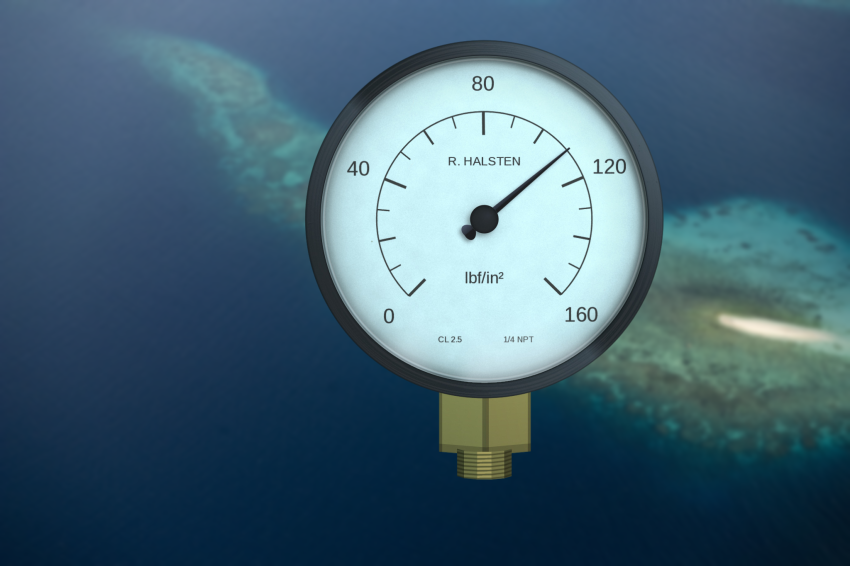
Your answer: 110 psi
